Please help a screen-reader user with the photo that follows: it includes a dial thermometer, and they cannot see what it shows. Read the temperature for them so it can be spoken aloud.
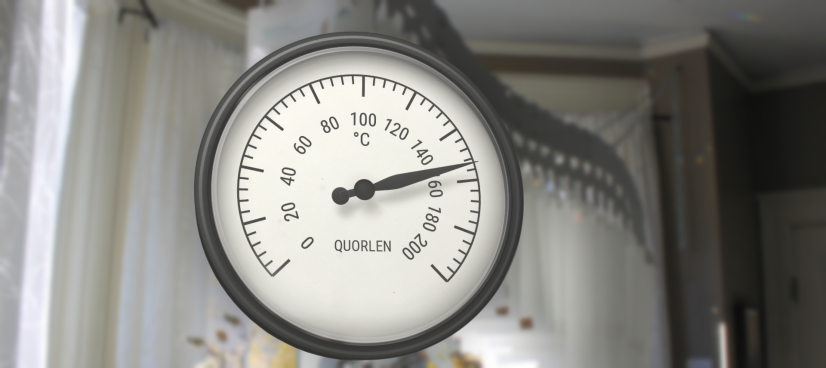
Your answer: 154 °C
